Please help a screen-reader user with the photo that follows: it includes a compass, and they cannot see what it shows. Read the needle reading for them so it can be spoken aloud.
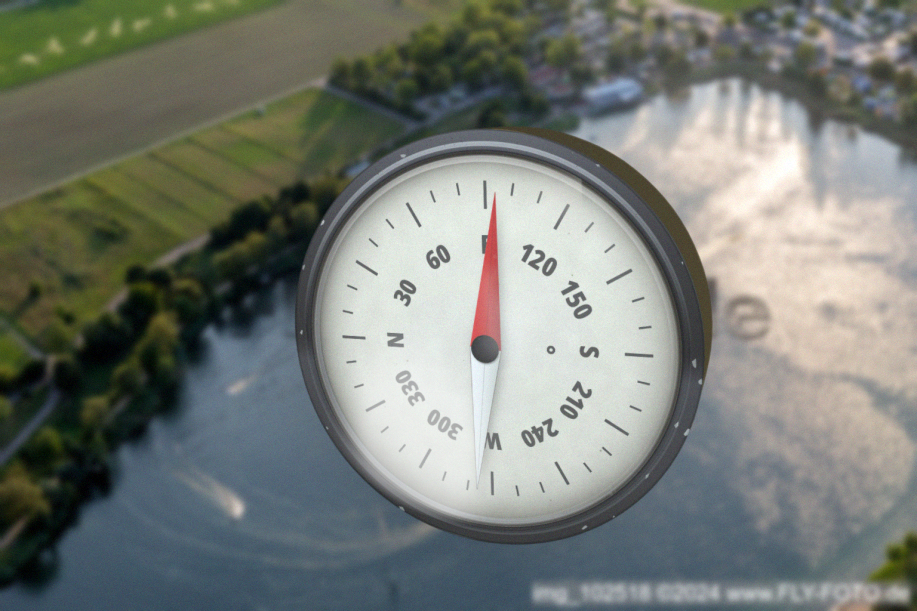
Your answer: 95 °
